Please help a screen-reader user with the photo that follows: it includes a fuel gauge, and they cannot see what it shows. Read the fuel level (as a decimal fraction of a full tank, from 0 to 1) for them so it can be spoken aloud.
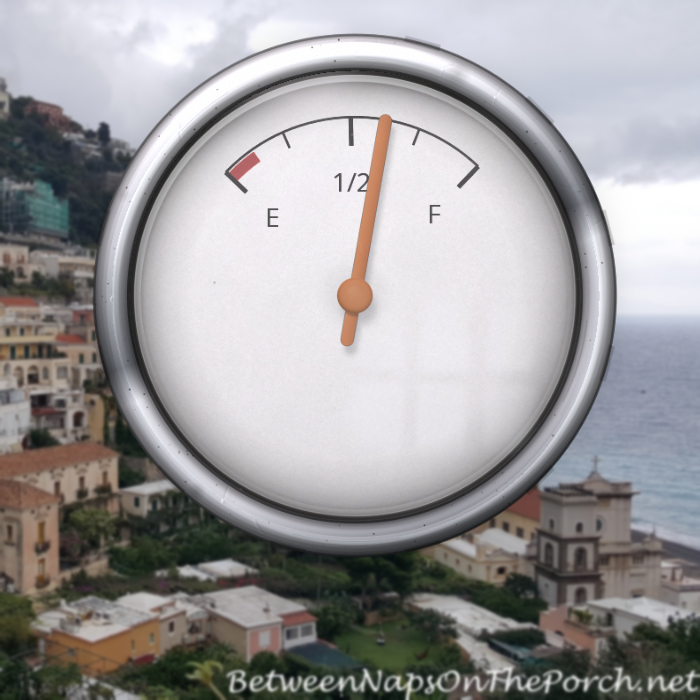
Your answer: 0.625
